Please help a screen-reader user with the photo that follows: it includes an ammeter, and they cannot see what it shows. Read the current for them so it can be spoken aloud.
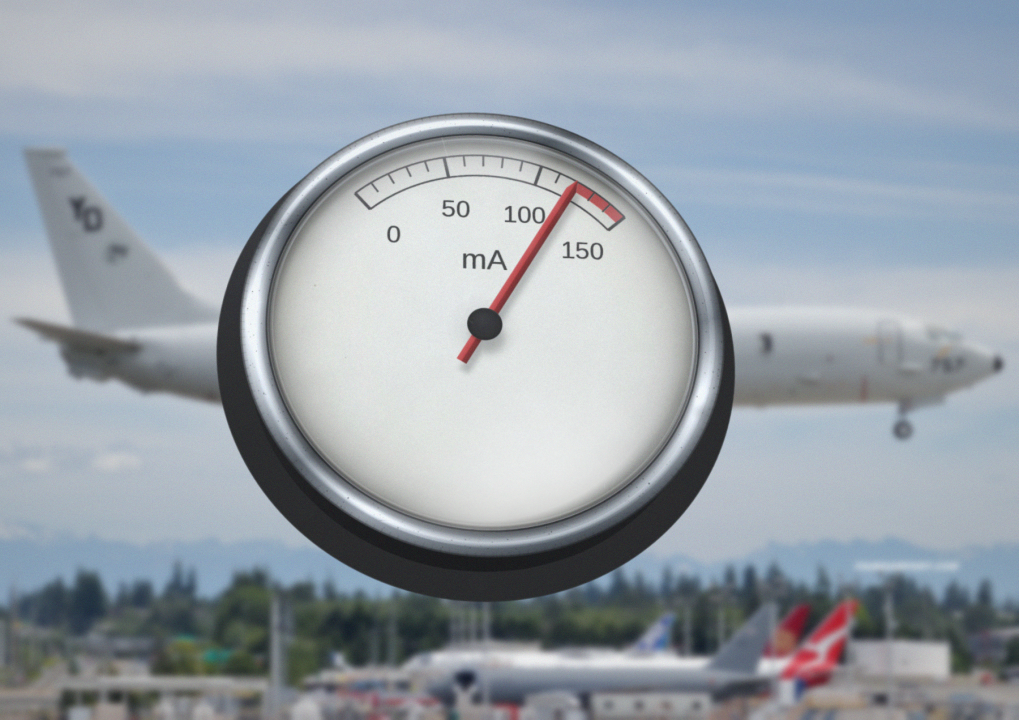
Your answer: 120 mA
